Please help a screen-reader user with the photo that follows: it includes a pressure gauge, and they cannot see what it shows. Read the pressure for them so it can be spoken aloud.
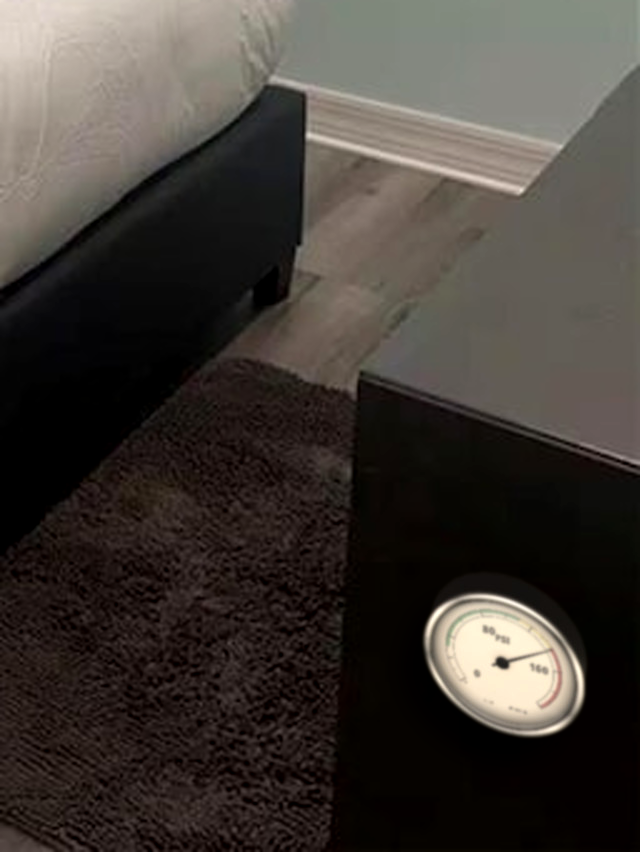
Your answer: 140 psi
